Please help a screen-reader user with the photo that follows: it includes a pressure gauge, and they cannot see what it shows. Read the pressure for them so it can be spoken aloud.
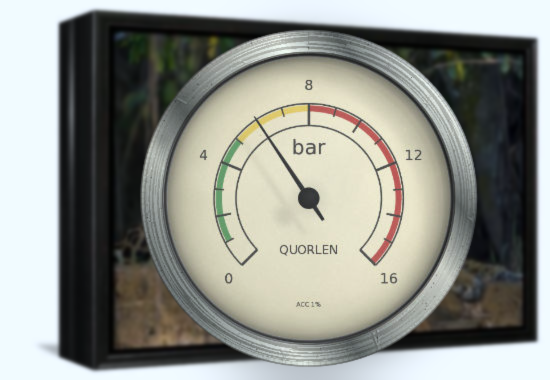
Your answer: 6 bar
